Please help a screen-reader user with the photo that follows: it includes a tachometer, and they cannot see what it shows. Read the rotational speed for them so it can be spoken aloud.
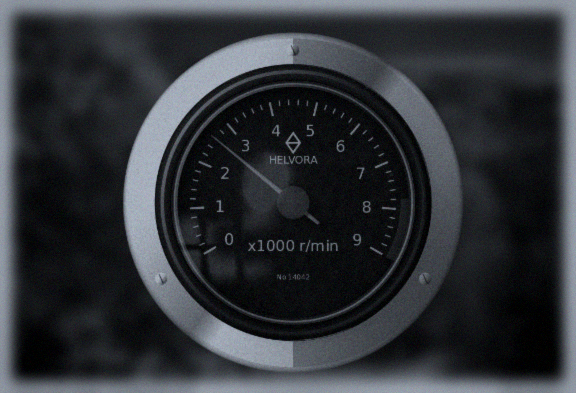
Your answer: 2600 rpm
